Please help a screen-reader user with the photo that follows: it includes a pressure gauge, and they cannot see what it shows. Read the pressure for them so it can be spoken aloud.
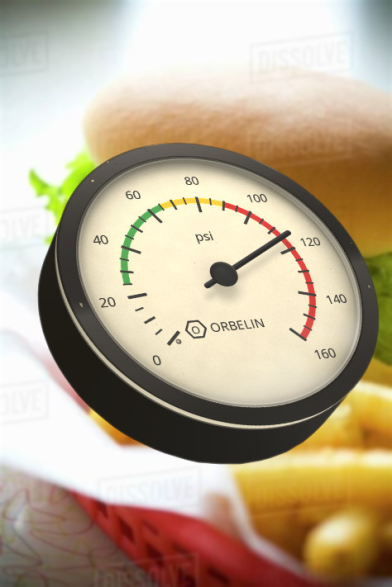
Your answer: 115 psi
